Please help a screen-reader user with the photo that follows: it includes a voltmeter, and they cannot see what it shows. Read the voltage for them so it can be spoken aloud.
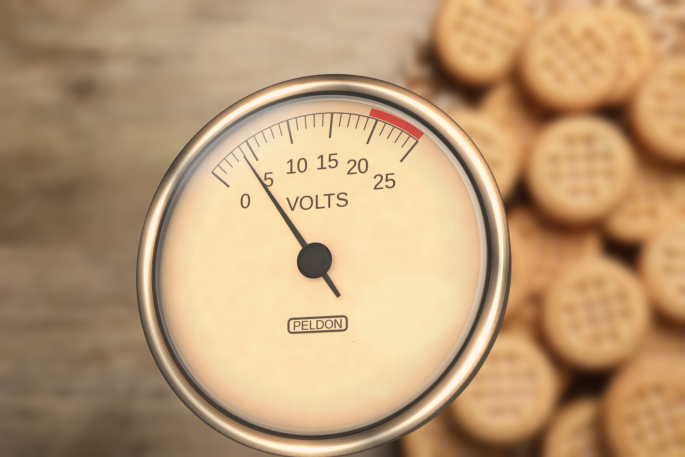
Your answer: 4 V
